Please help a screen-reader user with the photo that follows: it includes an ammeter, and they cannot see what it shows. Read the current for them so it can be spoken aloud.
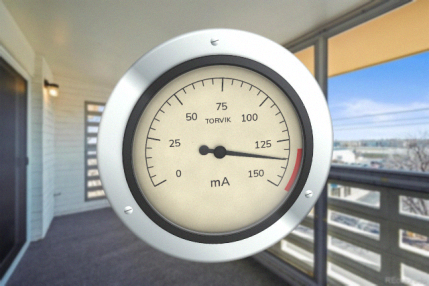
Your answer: 135 mA
